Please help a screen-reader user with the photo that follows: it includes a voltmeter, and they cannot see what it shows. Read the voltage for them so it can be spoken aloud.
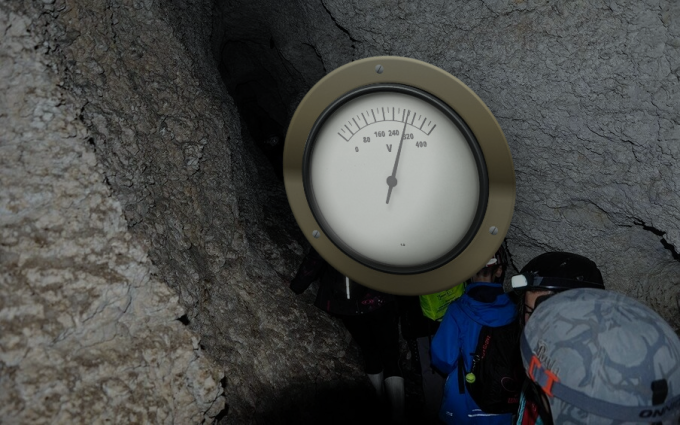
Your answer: 300 V
